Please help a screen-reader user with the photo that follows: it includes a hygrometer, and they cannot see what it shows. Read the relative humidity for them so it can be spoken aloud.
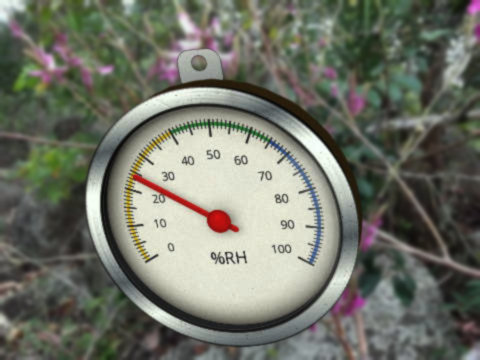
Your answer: 25 %
